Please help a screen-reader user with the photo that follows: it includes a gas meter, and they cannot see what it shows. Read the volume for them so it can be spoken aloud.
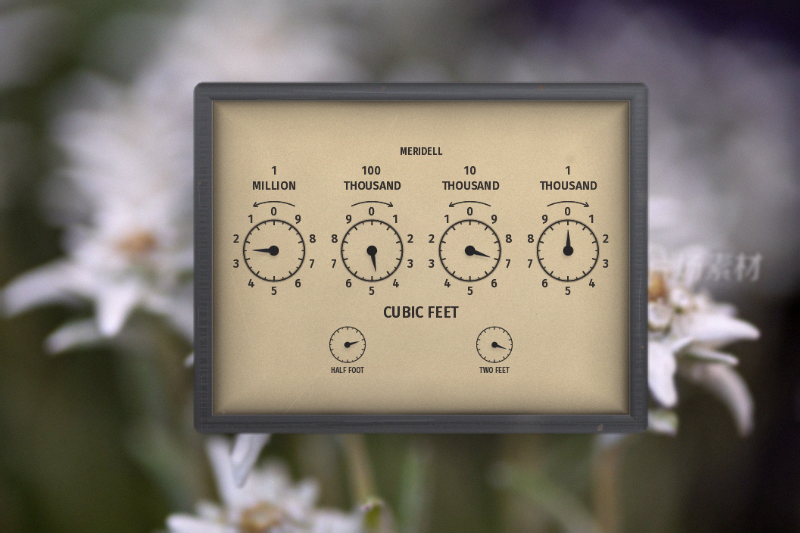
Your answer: 247000 ft³
